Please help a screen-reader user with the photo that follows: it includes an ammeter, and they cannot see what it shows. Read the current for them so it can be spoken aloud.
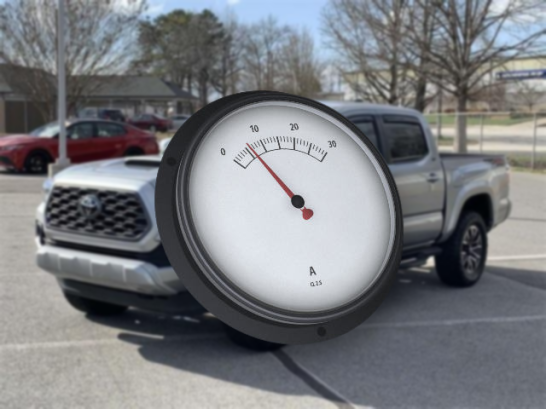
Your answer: 5 A
